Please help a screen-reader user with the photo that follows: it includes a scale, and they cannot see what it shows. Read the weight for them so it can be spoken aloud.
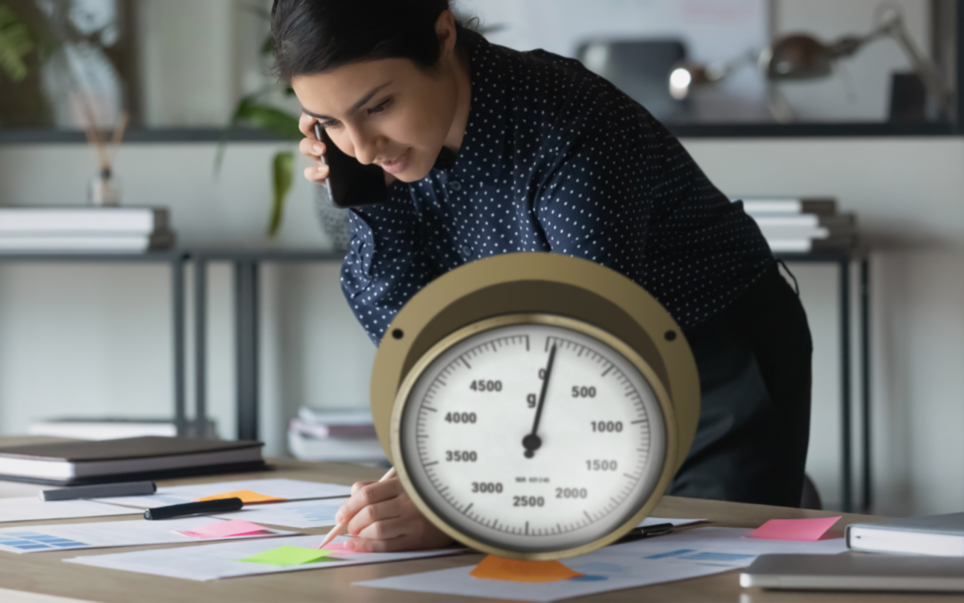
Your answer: 50 g
